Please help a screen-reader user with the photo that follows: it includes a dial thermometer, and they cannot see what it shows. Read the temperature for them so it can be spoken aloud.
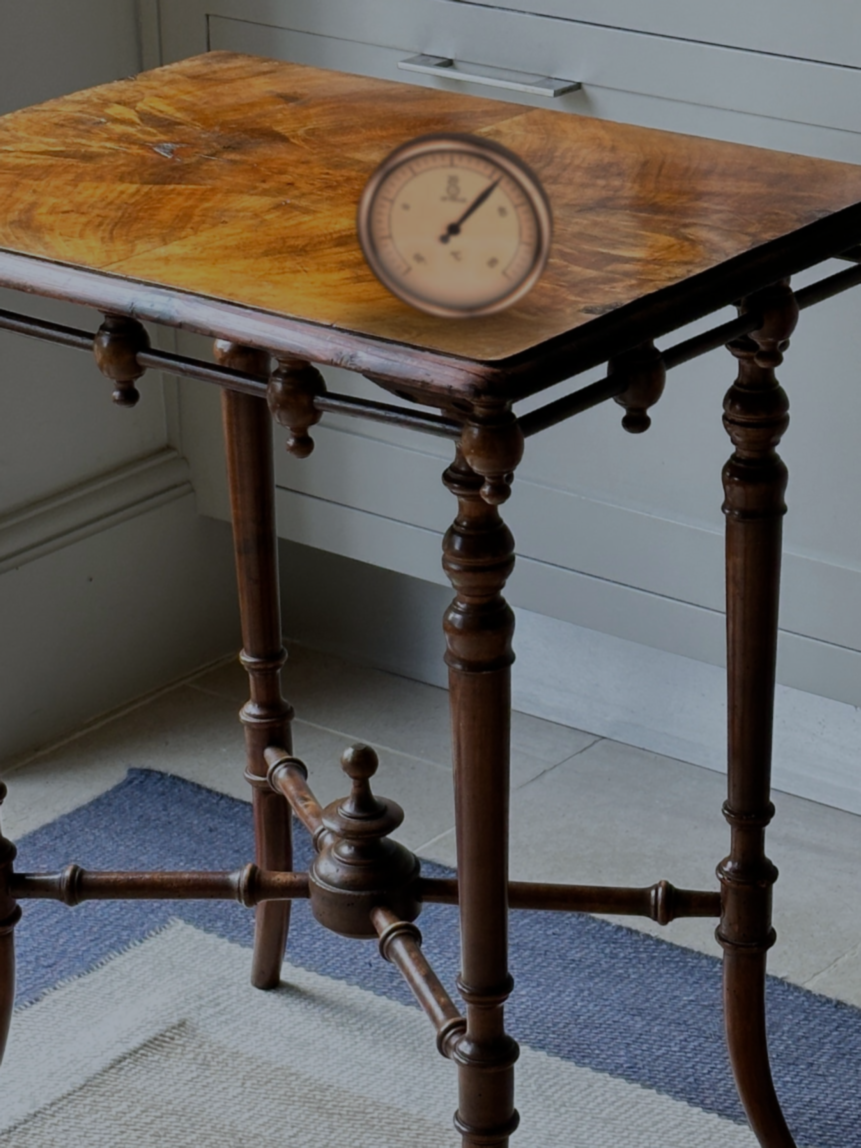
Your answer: 32 °C
